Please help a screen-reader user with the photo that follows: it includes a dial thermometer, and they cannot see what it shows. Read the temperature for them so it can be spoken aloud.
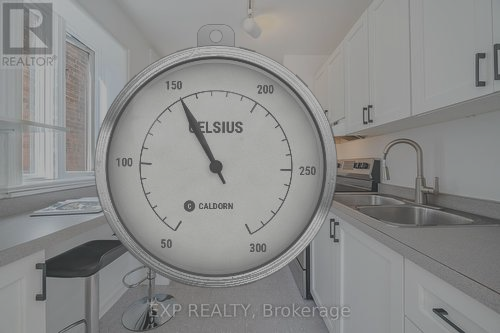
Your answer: 150 °C
